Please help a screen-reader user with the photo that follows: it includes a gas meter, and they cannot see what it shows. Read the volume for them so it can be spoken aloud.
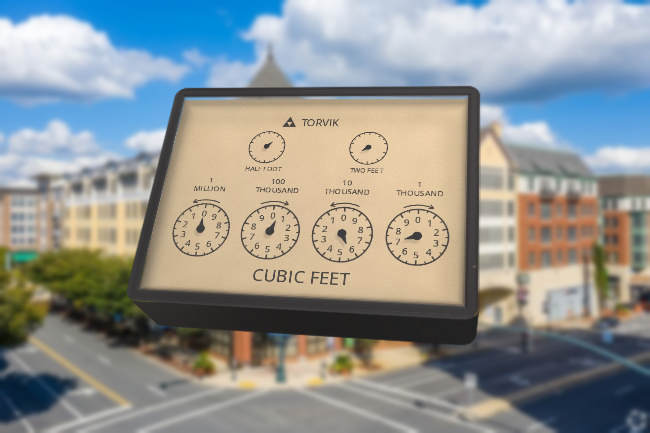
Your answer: 5700 ft³
